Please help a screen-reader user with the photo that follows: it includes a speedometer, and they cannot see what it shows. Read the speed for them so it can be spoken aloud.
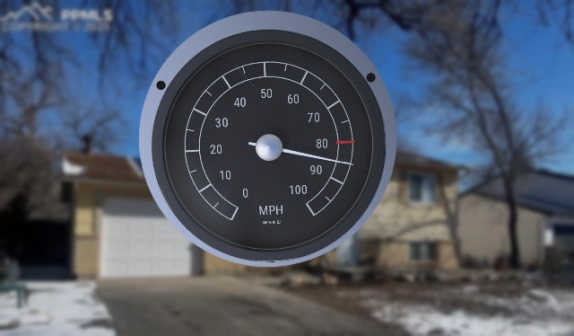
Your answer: 85 mph
